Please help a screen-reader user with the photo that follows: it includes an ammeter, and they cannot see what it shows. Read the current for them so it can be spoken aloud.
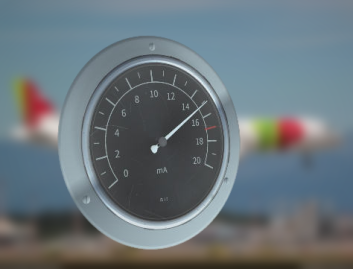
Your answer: 15 mA
